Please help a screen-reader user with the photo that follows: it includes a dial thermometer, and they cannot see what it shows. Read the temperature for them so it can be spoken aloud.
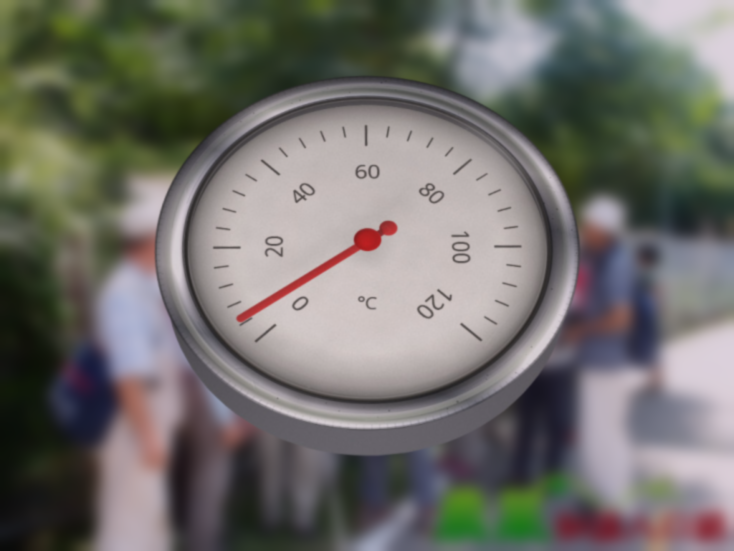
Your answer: 4 °C
